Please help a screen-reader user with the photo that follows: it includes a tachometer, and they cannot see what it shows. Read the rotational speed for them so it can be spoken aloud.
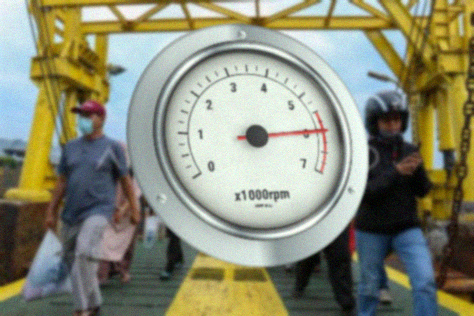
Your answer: 6000 rpm
